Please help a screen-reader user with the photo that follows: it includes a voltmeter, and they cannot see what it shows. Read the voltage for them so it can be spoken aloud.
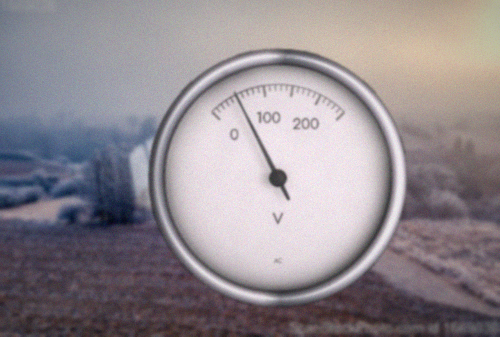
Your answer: 50 V
